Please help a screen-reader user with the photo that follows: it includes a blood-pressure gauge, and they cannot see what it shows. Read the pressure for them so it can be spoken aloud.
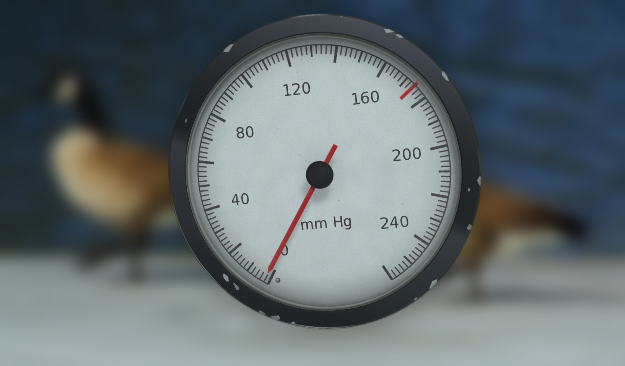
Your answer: 2 mmHg
